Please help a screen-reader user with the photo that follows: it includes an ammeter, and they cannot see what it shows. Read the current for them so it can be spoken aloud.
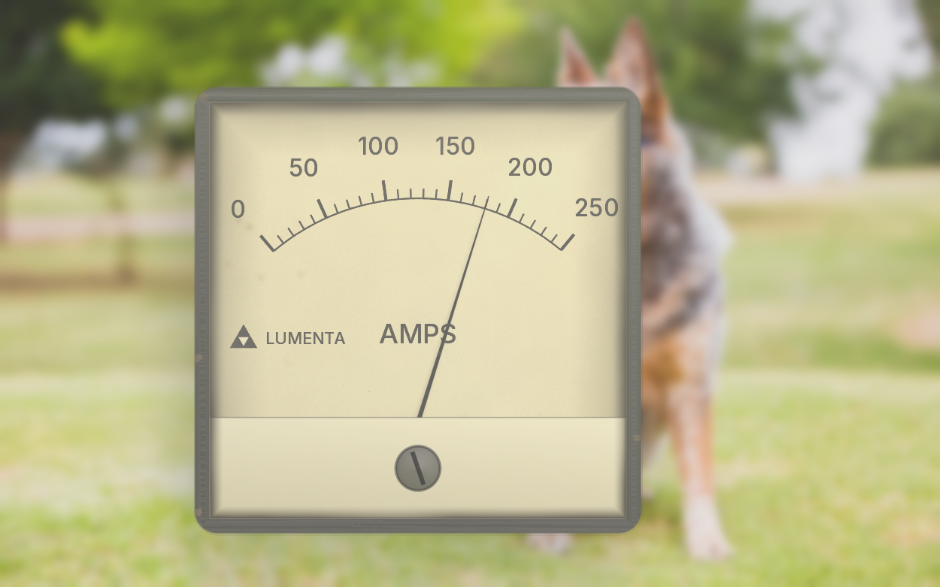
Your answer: 180 A
